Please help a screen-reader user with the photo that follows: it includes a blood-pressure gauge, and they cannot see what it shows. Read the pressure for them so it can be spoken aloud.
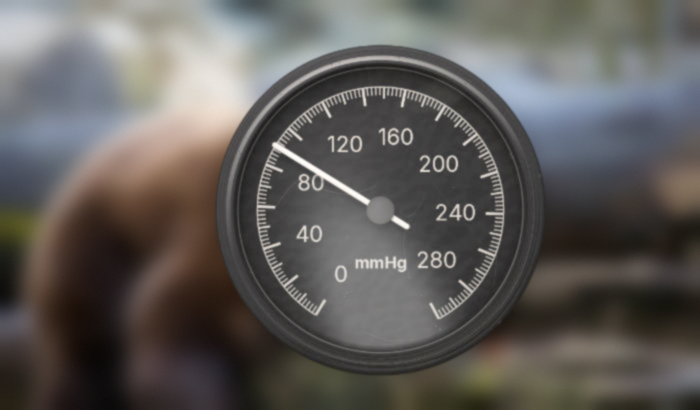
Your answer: 90 mmHg
